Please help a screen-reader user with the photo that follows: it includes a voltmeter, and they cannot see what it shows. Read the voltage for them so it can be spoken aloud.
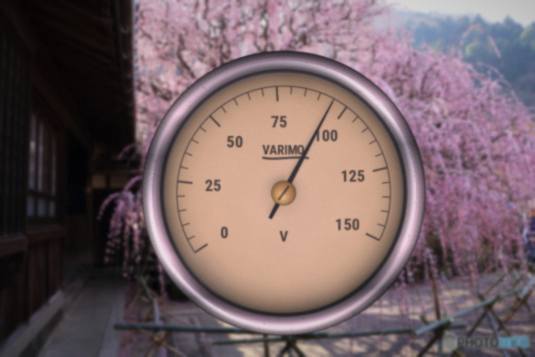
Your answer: 95 V
